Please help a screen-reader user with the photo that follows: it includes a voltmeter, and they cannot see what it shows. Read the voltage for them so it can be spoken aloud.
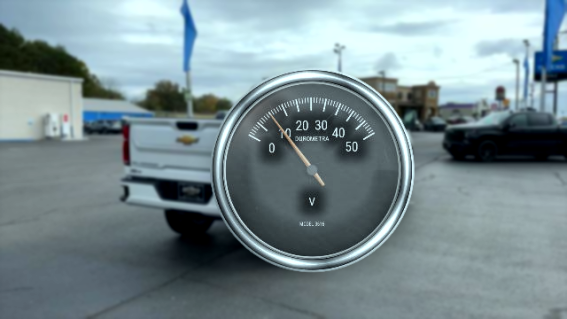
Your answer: 10 V
